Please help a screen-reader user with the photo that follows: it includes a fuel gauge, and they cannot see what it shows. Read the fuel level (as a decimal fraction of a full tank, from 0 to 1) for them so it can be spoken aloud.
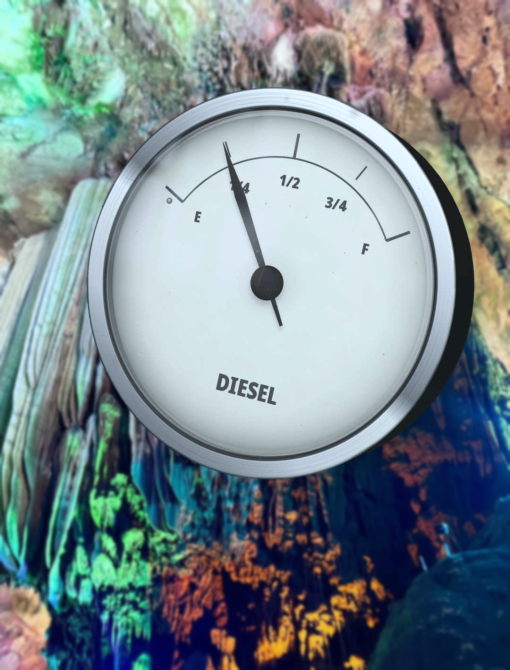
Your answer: 0.25
